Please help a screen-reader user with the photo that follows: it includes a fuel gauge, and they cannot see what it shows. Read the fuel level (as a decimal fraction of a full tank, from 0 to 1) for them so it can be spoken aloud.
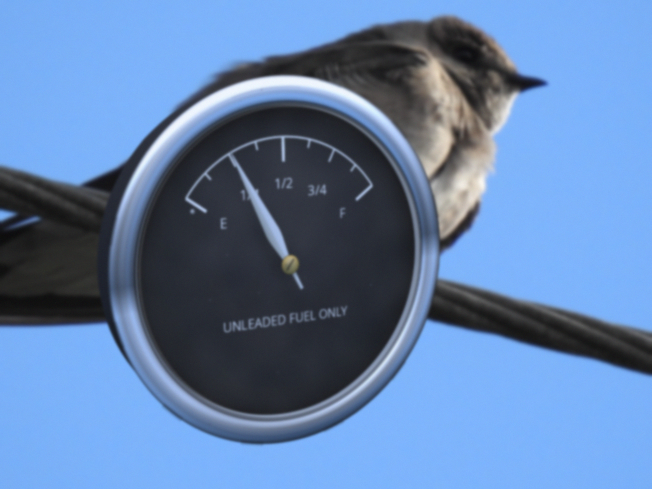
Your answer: 0.25
